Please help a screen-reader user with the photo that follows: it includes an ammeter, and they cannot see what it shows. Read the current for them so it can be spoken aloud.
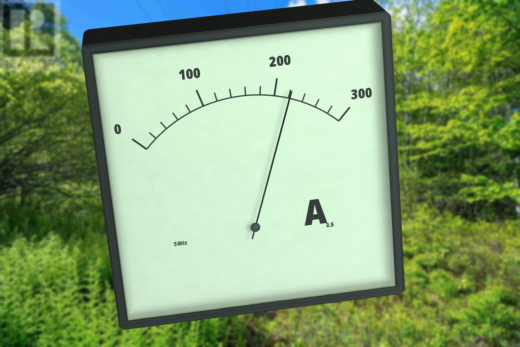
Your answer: 220 A
